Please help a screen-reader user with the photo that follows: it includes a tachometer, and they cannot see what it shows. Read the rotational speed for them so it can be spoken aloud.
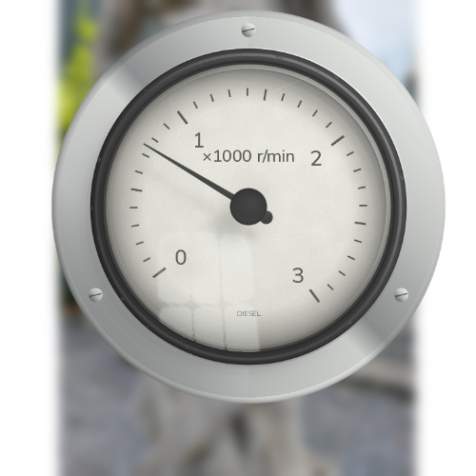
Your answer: 750 rpm
